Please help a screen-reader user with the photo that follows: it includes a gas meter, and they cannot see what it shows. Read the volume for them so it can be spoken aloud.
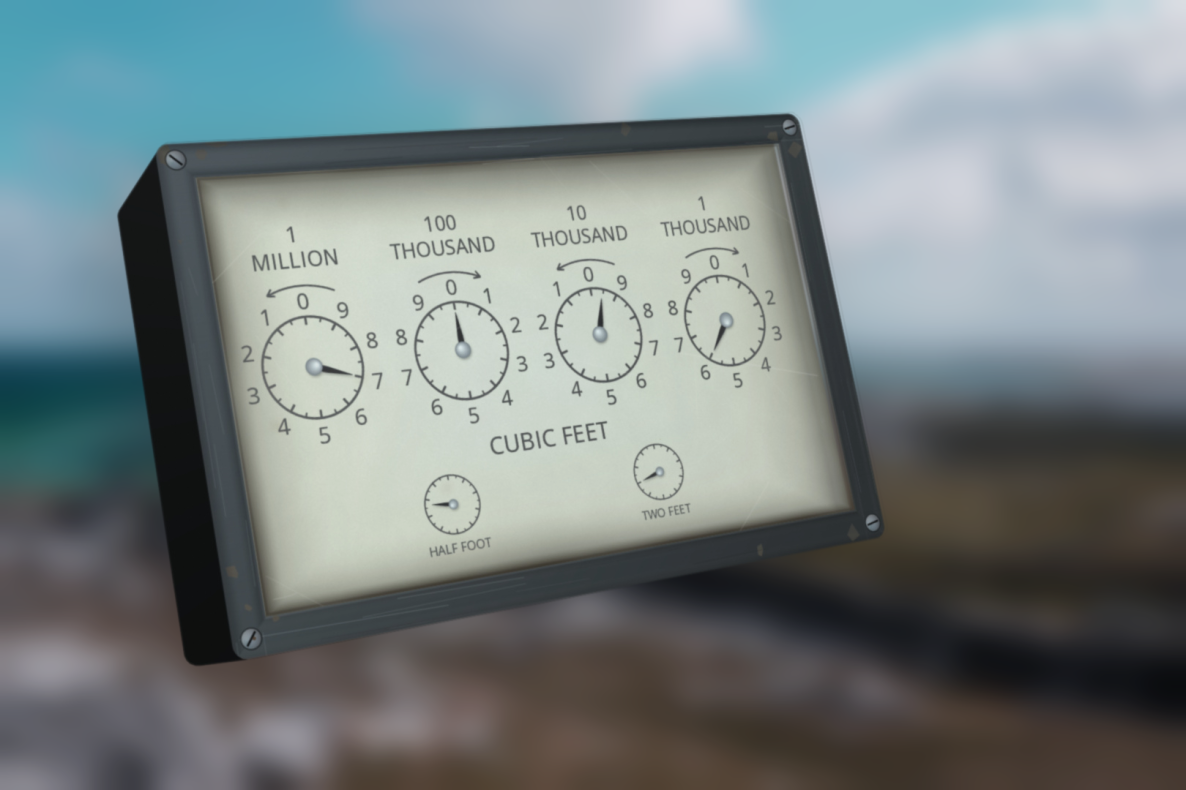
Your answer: 699600 ft³
